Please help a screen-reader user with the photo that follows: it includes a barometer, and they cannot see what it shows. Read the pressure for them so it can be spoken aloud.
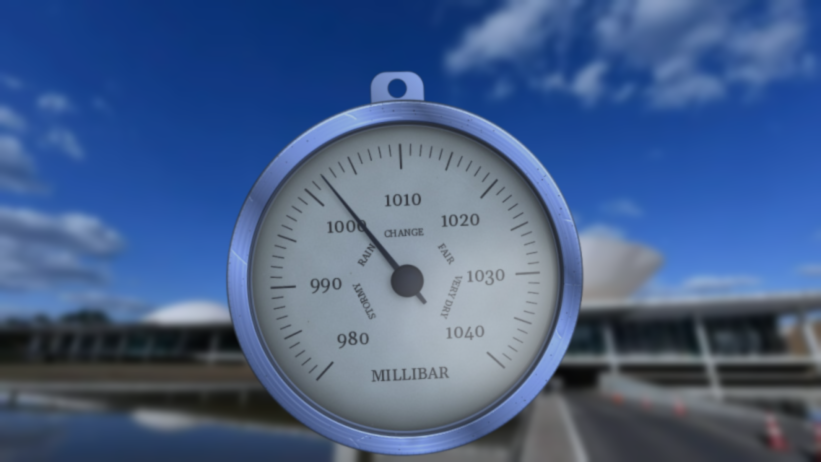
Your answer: 1002 mbar
